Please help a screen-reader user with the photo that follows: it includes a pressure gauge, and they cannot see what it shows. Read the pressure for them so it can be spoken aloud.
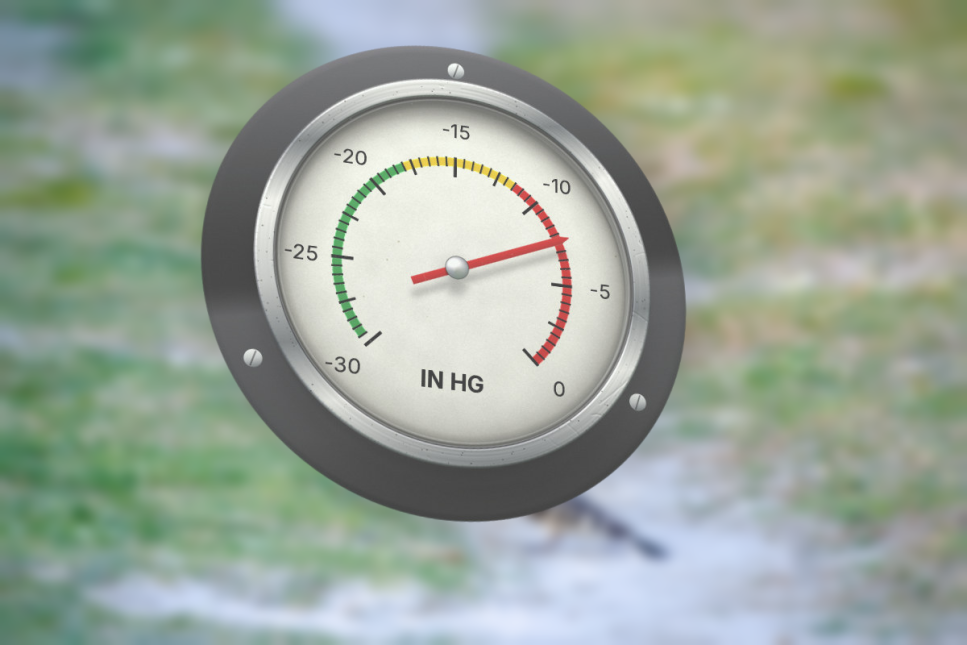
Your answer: -7.5 inHg
